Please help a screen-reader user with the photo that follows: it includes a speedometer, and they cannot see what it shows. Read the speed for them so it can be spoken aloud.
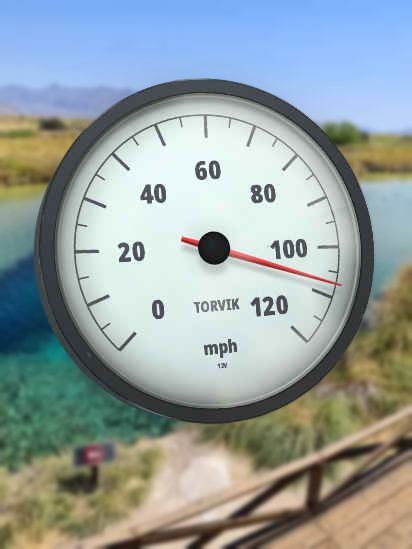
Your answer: 107.5 mph
